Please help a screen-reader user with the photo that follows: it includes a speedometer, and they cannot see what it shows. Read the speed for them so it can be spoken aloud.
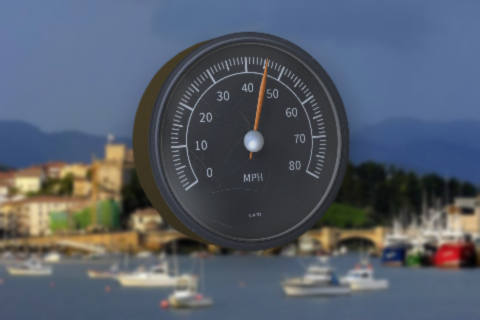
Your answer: 45 mph
